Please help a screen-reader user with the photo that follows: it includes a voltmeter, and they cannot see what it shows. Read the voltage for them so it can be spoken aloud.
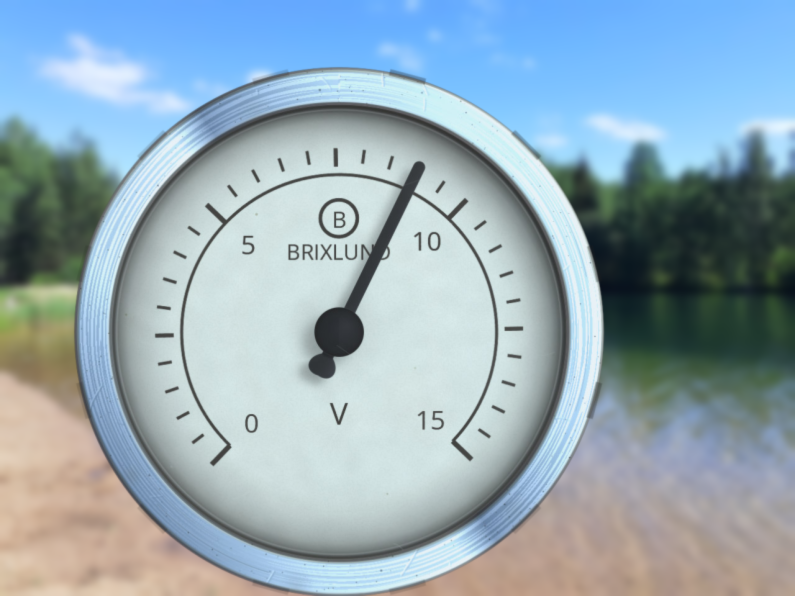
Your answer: 9 V
